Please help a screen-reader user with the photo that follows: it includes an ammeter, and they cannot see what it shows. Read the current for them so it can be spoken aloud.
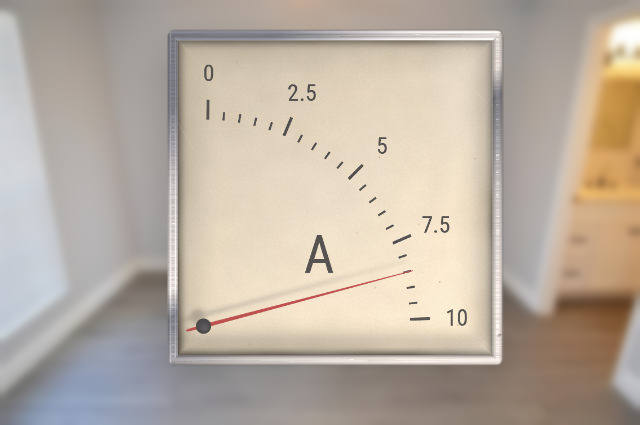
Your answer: 8.5 A
